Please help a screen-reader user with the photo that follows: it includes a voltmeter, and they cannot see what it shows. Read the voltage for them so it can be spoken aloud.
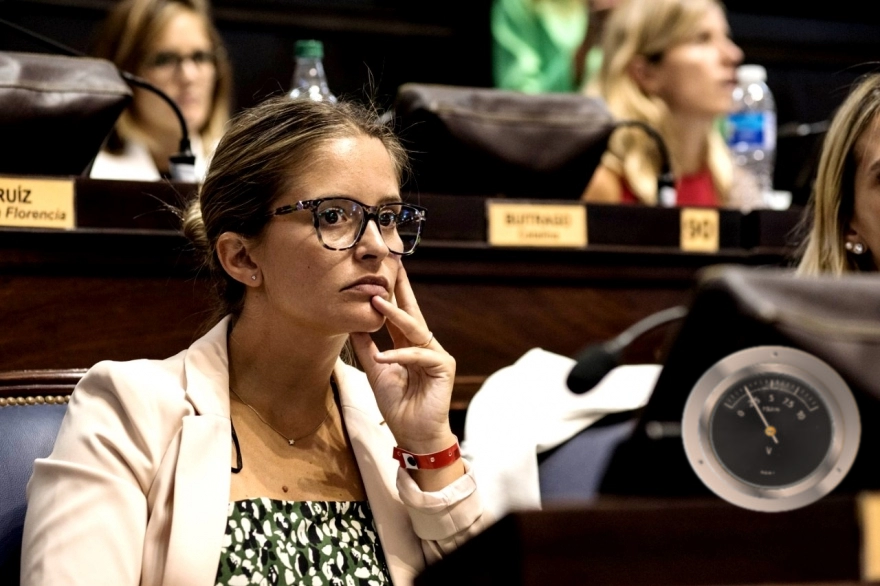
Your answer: 2.5 V
